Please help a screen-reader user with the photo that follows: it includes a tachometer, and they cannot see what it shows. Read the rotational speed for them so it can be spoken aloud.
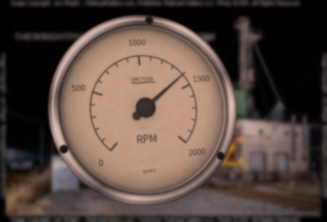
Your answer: 1400 rpm
